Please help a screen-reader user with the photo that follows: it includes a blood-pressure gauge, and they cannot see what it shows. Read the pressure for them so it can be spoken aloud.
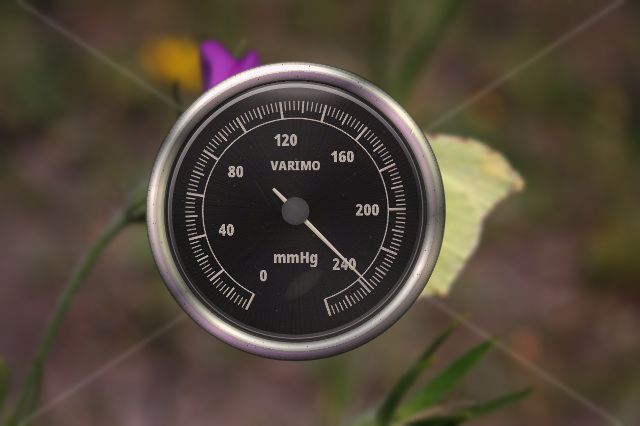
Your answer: 238 mmHg
